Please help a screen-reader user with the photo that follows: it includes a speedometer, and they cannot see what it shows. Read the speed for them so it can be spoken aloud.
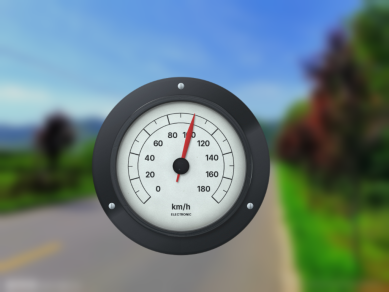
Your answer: 100 km/h
